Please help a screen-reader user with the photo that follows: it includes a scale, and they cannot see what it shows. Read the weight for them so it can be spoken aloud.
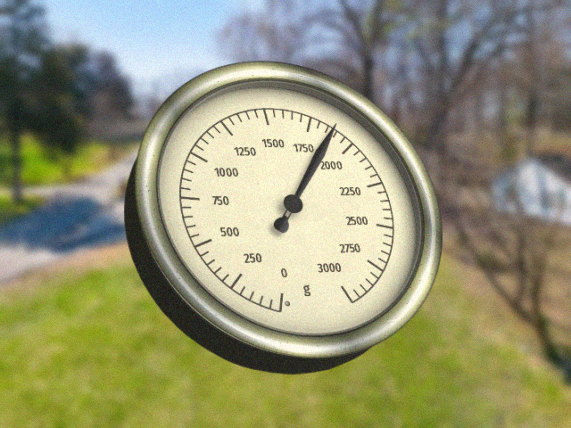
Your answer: 1875 g
